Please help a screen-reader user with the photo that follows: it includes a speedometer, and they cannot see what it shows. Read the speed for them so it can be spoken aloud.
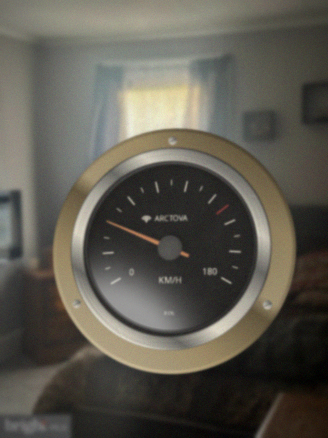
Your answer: 40 km/h
